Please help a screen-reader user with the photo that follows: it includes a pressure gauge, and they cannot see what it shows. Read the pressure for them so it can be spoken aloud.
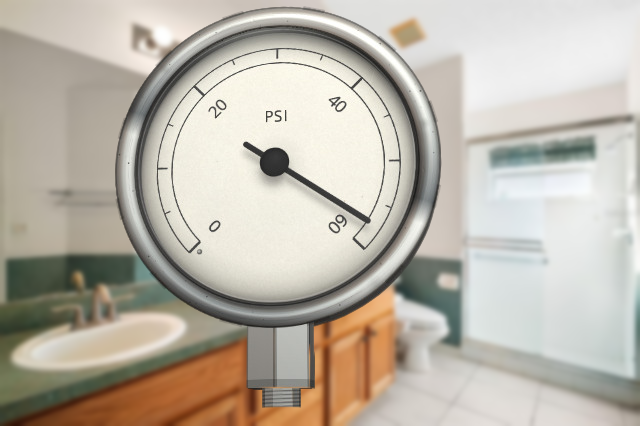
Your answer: 57.5 psi
